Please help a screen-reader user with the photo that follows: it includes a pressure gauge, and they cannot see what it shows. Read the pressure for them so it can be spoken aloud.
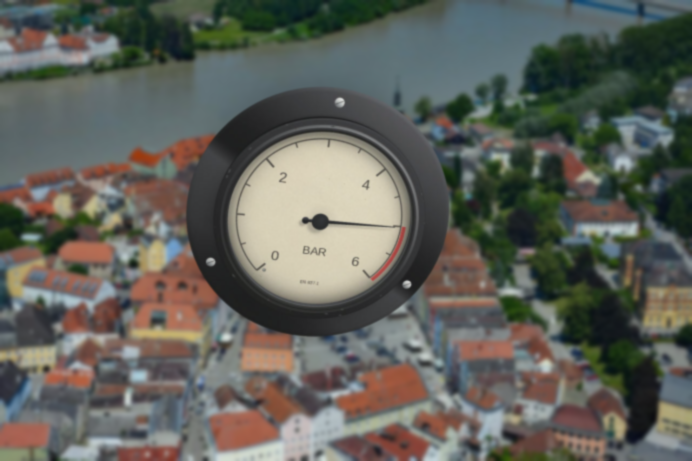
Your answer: 5 bar
